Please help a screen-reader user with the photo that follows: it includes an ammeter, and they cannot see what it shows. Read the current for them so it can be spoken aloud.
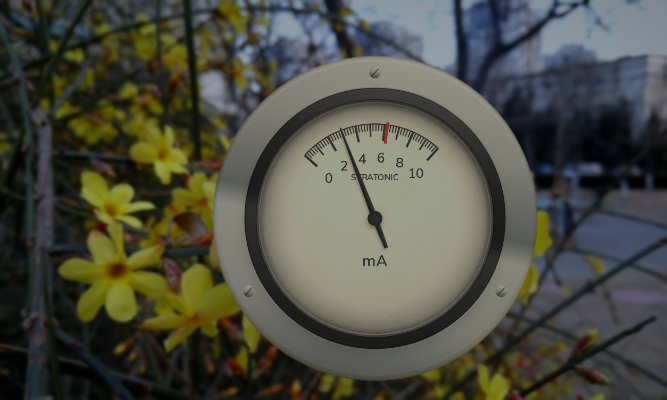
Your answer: 3 mA
